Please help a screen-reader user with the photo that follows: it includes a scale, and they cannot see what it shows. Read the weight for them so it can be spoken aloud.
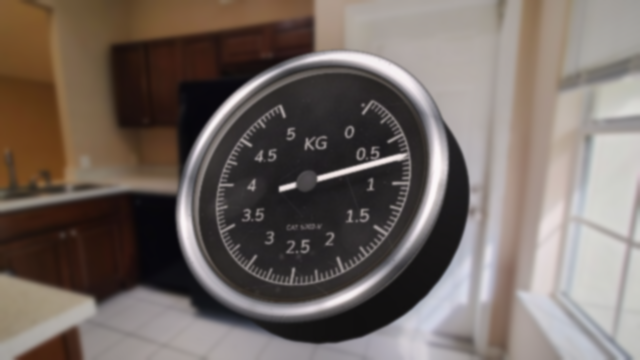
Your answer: 0.75 kg
